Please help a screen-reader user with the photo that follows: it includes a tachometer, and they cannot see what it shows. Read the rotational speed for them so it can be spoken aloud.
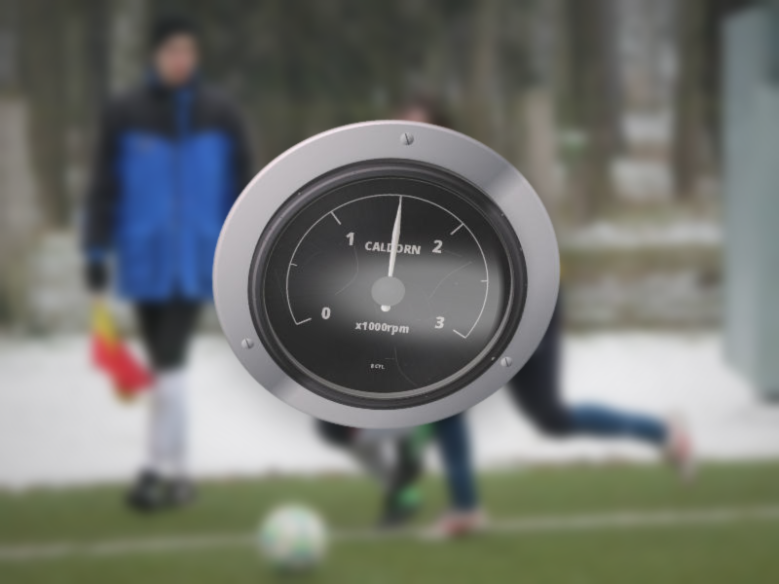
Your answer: 1500 rpm
